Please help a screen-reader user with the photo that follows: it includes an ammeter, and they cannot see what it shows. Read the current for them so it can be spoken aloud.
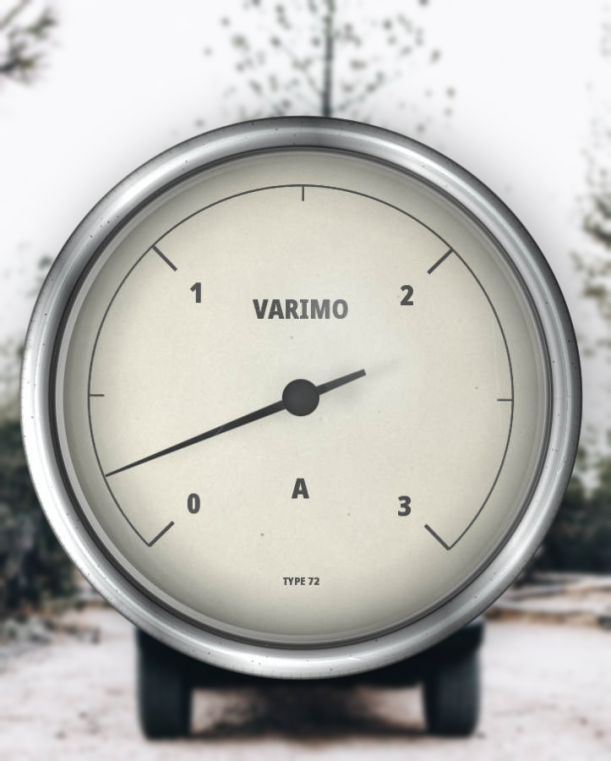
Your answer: 0.25 A
